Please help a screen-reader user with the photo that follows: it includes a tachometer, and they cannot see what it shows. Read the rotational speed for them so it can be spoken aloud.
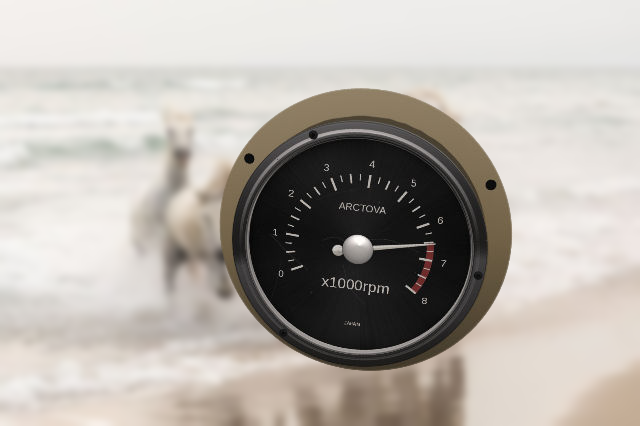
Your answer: 6500 rpm
